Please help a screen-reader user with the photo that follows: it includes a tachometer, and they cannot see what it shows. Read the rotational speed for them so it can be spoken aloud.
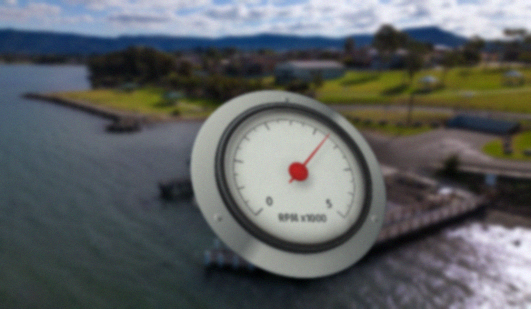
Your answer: 3250 rpm
